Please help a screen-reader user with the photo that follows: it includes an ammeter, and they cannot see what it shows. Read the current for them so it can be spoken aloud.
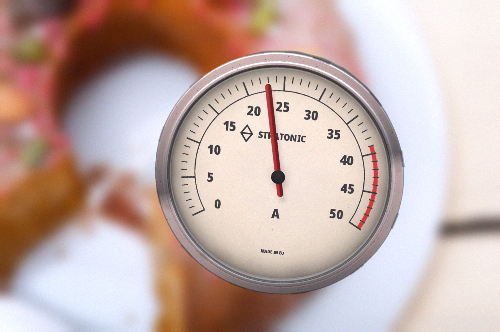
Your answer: 23 A
